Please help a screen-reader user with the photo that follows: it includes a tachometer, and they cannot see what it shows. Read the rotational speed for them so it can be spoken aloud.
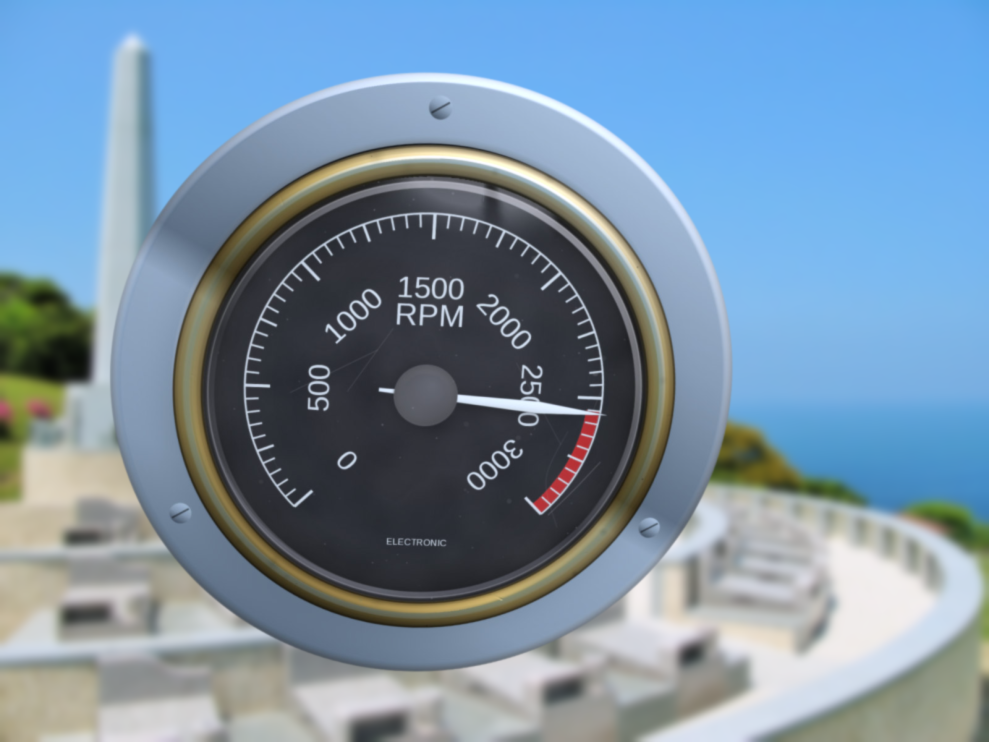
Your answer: 2550 rpm
